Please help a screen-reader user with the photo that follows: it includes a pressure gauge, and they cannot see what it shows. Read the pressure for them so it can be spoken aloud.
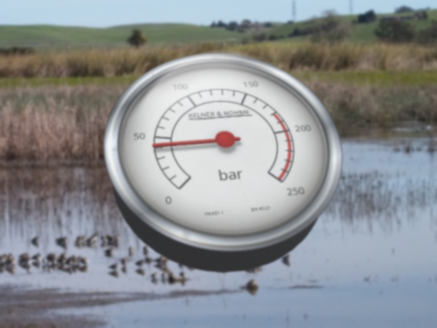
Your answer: 40 bar
